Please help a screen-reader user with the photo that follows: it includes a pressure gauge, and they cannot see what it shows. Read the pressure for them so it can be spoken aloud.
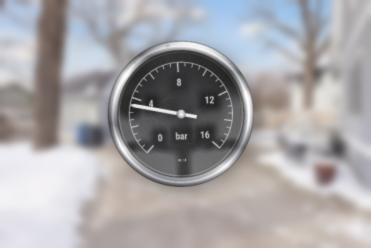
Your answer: 3.5 bar
